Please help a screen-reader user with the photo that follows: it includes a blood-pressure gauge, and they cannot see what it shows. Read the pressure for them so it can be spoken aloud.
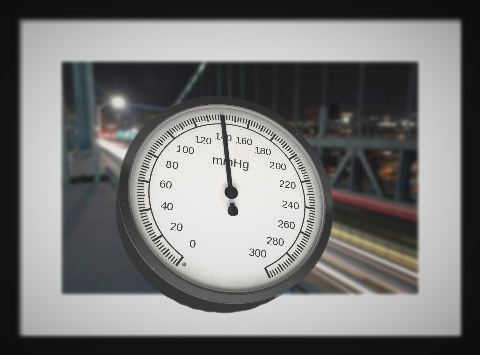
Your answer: 140 mmHg
